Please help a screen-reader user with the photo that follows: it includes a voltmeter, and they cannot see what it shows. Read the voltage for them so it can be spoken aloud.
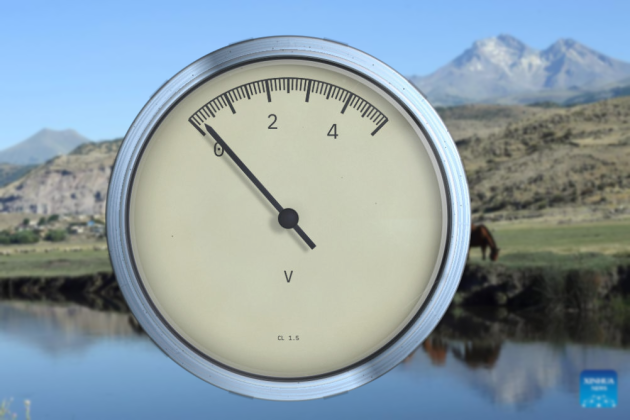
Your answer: 0.2 V
